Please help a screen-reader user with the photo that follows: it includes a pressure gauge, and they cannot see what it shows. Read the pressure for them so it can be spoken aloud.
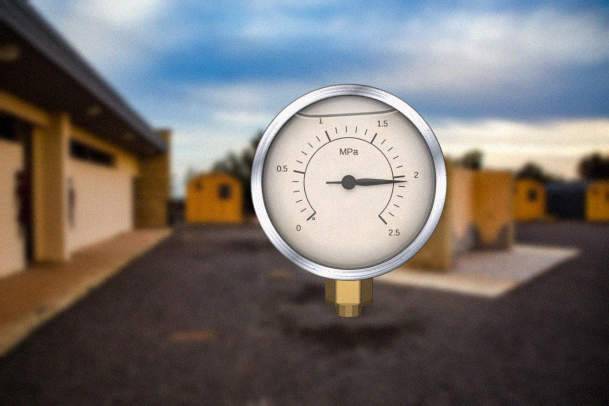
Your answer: 2.05 MPa
